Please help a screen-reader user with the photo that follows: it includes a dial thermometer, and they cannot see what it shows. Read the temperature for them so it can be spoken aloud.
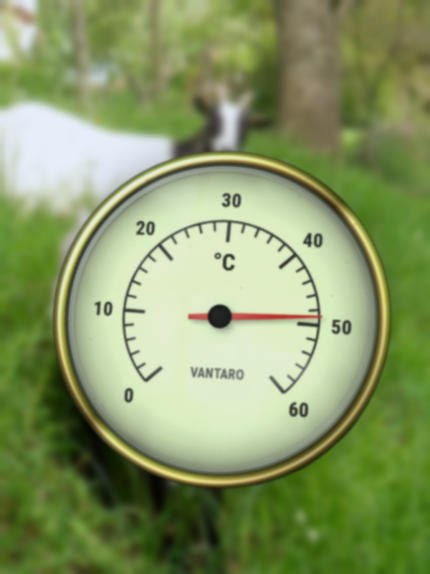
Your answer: 49 °C
